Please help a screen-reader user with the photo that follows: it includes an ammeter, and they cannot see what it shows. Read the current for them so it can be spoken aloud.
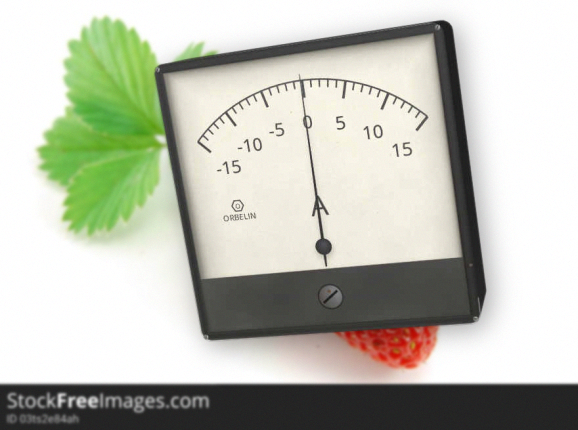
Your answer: 0 A
